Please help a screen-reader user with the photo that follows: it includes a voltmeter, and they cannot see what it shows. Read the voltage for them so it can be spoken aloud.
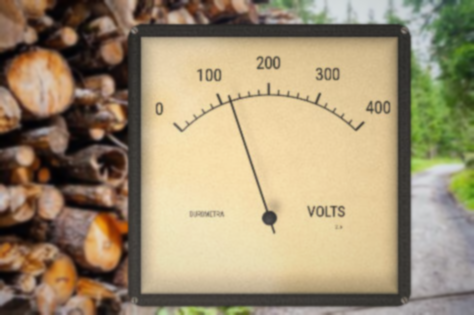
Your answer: 120 V
